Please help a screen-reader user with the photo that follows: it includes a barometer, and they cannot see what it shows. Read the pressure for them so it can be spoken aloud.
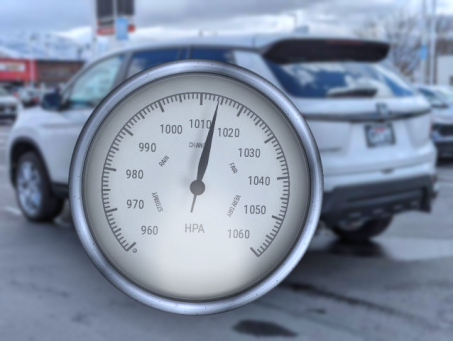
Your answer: 1014 hPa
